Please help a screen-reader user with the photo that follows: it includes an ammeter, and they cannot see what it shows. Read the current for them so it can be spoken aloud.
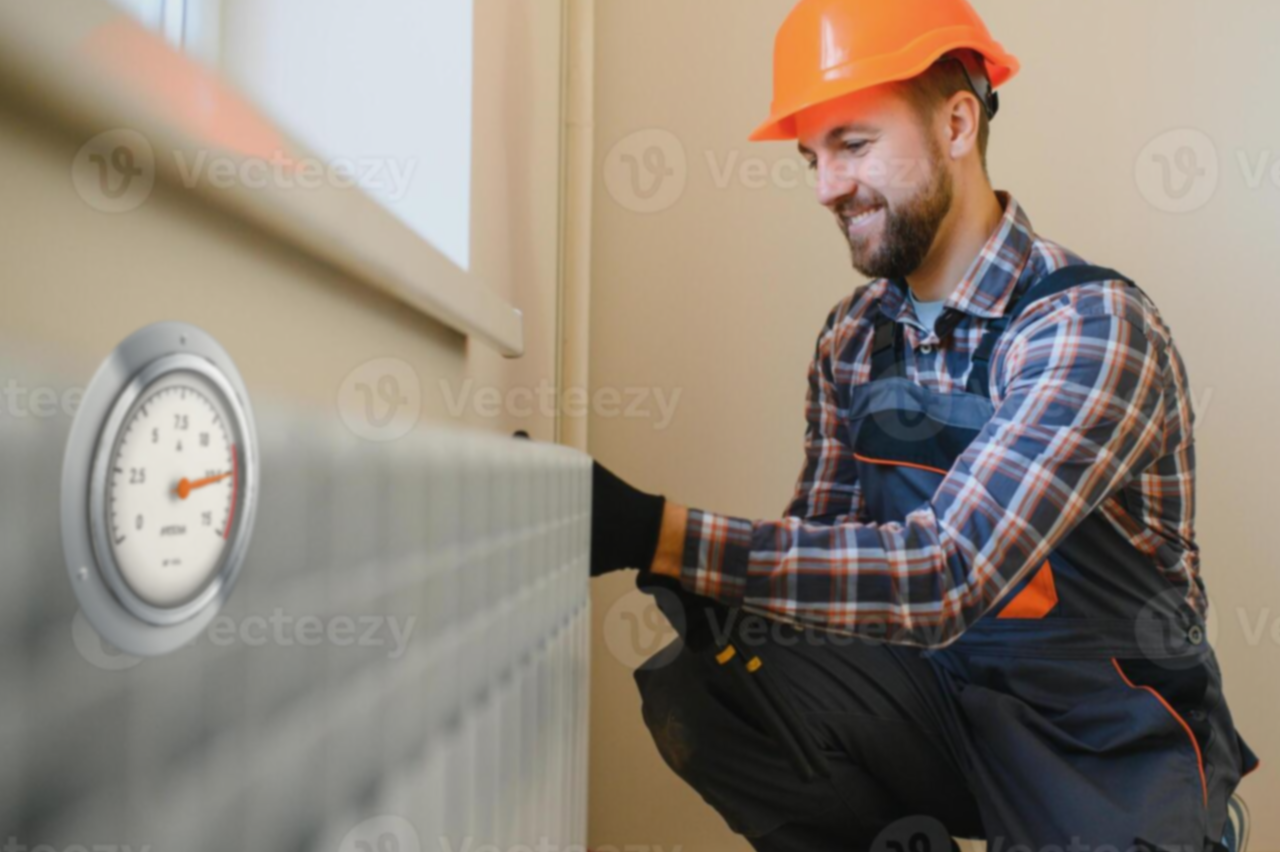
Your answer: 12.5 A
